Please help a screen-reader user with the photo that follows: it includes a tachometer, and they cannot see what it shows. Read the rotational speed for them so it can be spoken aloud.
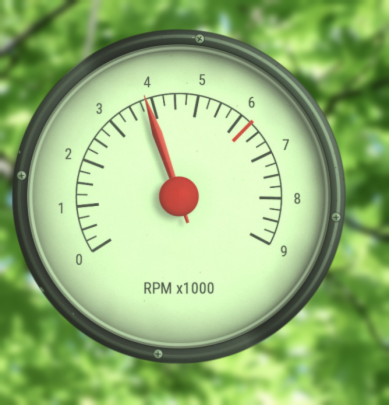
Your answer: 3875 rpm
